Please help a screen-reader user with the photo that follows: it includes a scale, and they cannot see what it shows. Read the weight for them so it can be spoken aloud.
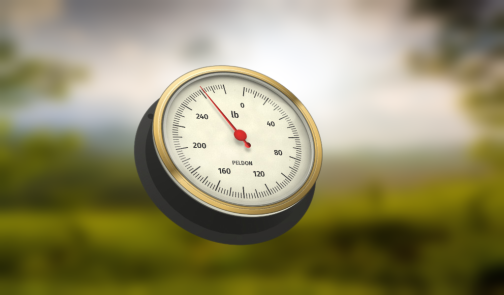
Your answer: 260 lb
